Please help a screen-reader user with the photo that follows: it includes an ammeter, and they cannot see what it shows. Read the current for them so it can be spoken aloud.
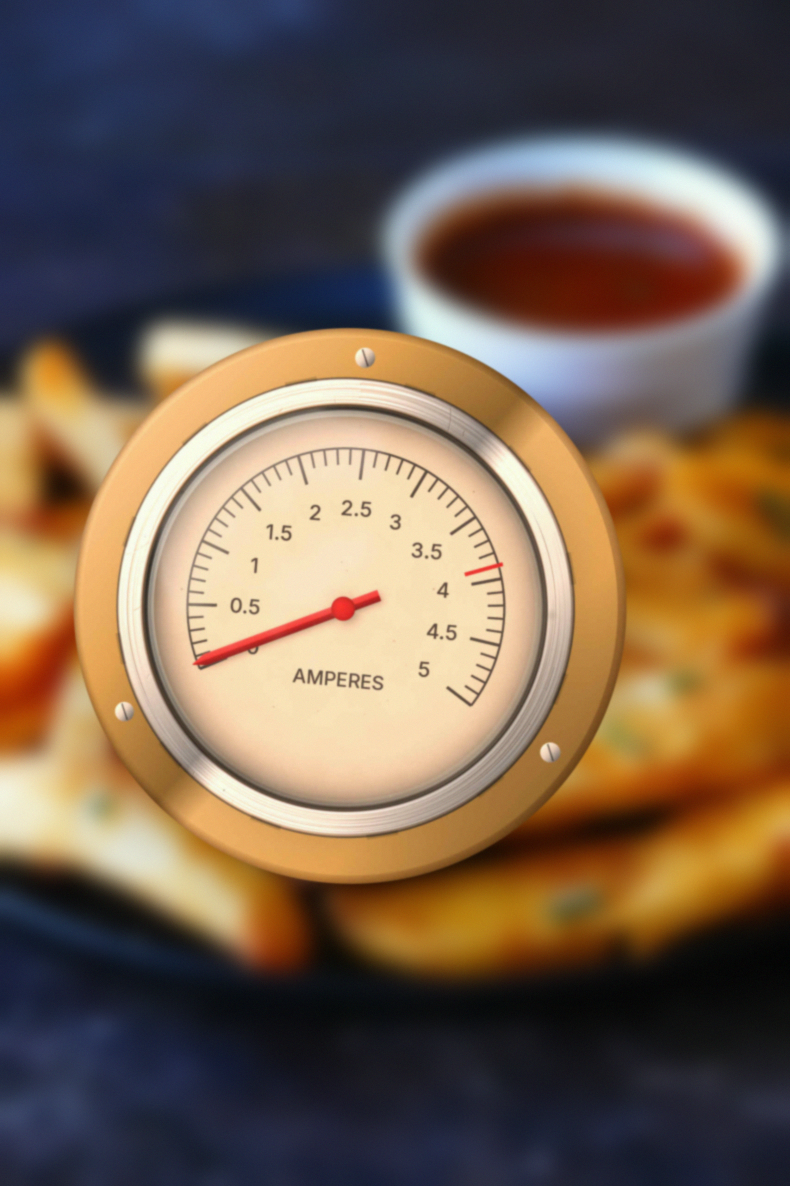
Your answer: 0.05 A
